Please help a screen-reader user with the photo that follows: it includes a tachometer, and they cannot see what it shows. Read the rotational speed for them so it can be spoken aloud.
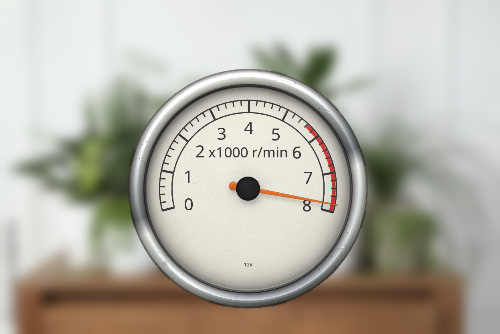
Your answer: 7800 rpm
